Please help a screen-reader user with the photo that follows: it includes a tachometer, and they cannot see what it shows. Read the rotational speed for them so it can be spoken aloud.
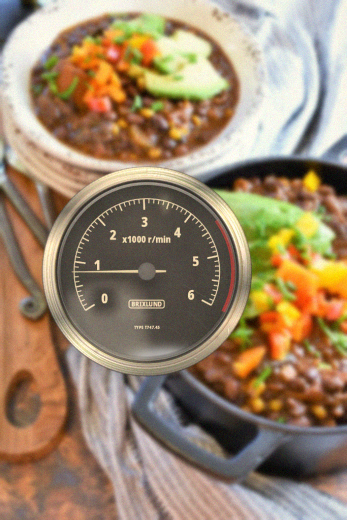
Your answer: 800 rpm
